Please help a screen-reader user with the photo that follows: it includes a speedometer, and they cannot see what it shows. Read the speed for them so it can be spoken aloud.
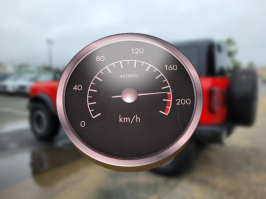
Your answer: 190 km/h
